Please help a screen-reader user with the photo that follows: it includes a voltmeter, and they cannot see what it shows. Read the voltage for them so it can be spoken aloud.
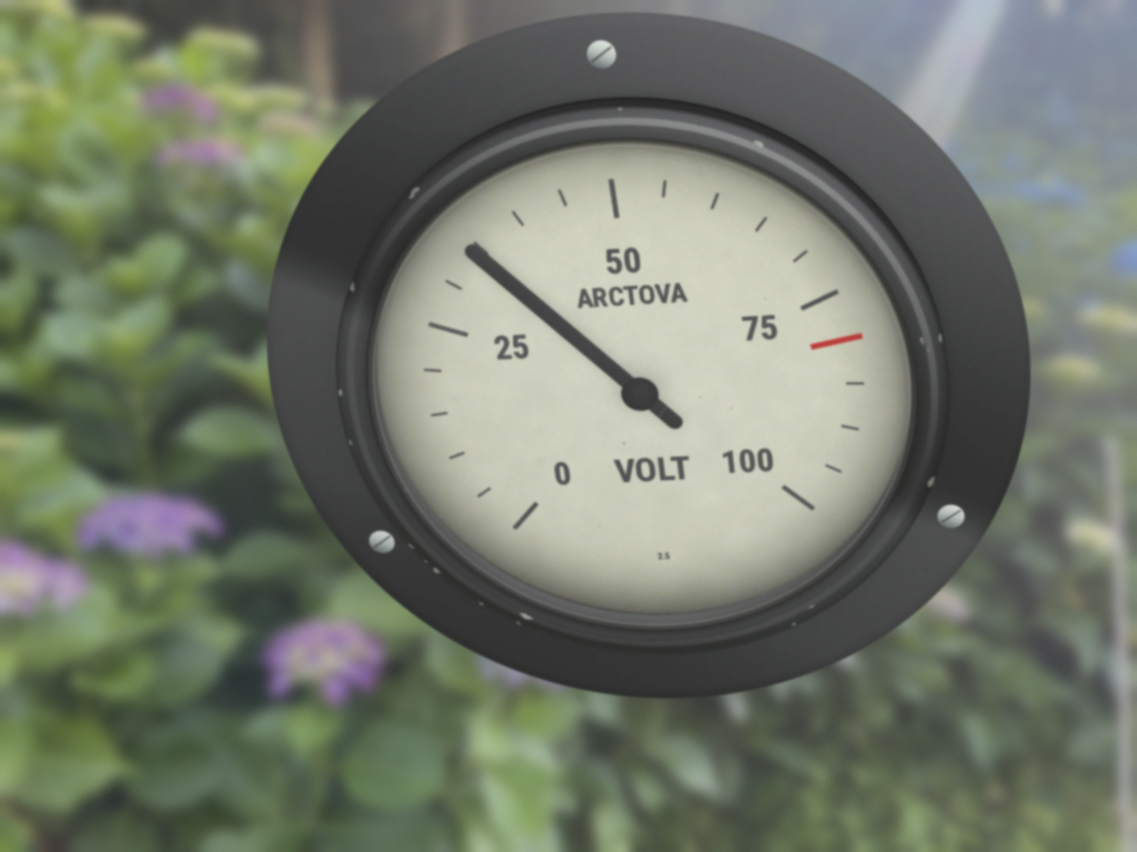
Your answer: 35 V
